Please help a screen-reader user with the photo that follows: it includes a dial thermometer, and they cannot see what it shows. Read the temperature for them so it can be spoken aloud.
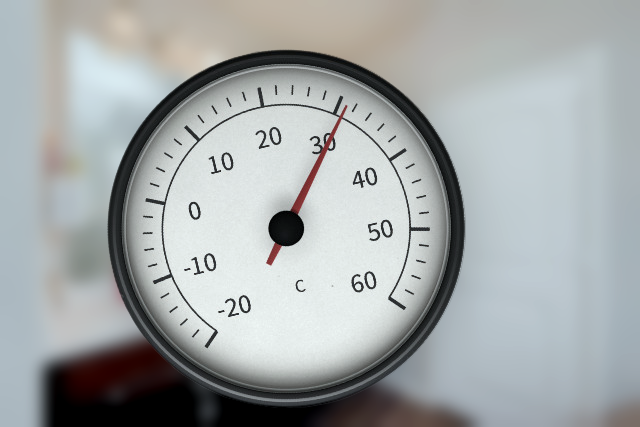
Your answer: 31 °C
